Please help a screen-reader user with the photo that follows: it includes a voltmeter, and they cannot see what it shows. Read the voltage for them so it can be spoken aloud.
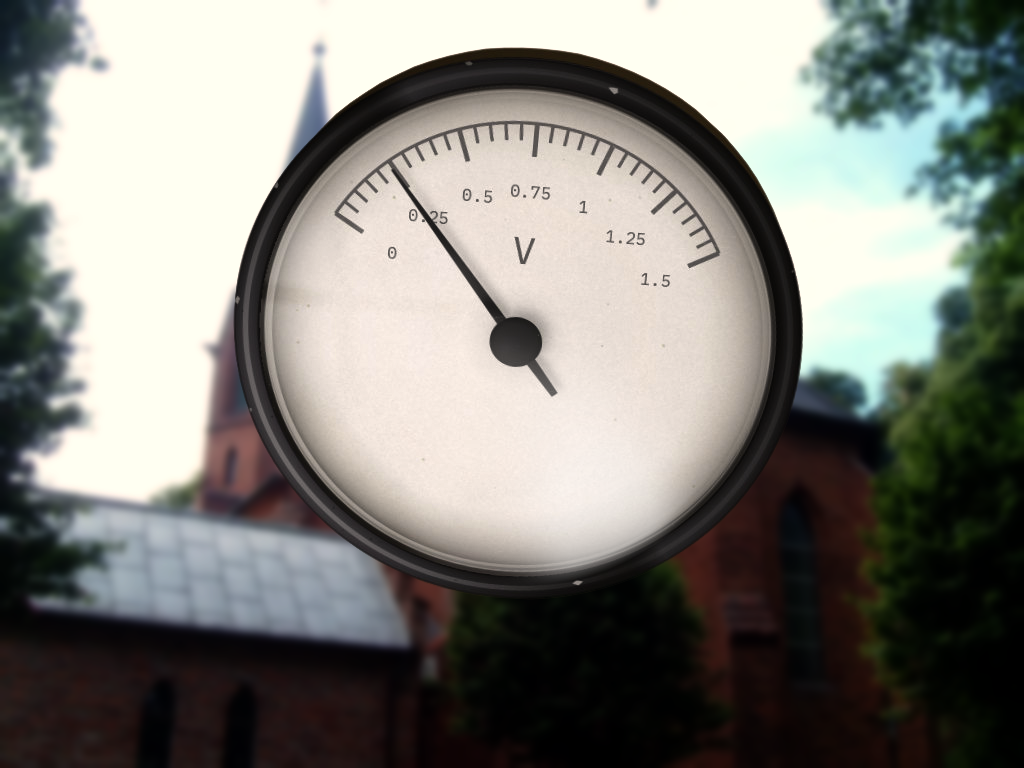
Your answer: 0.25 V
